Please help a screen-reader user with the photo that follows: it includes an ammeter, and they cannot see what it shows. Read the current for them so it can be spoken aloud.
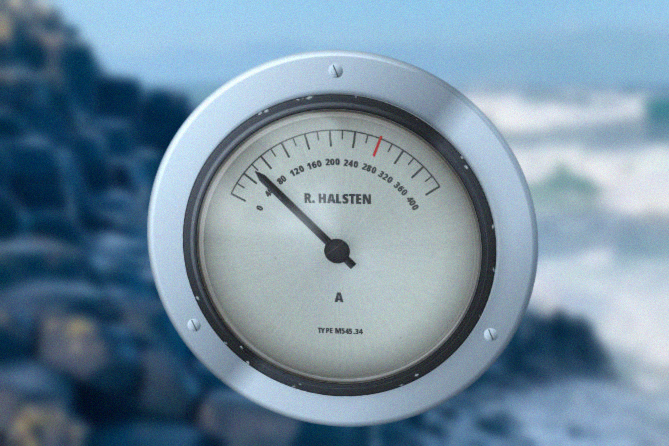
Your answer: 60 A
